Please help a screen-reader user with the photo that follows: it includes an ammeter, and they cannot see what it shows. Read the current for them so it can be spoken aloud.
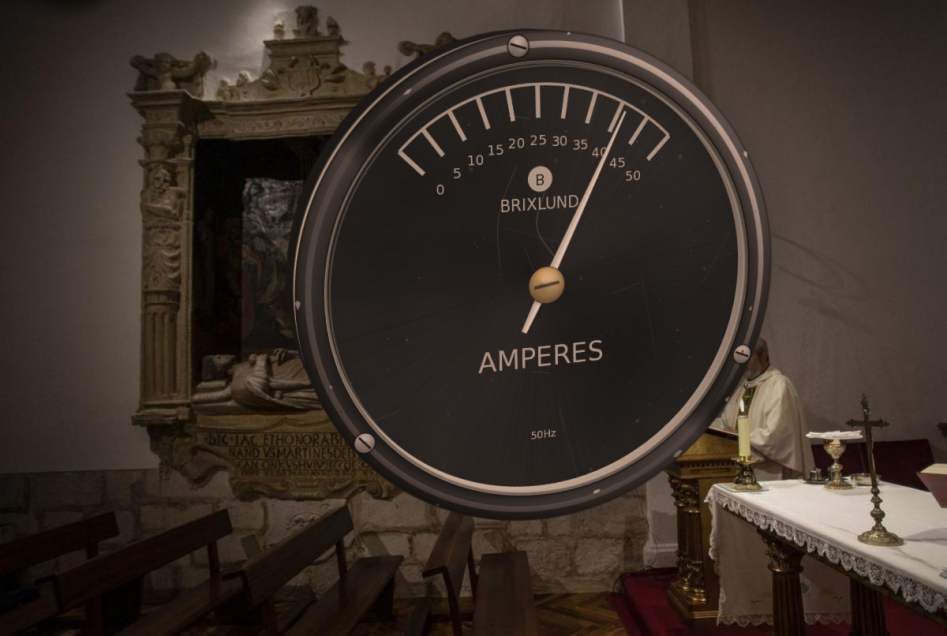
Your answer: 40 A
